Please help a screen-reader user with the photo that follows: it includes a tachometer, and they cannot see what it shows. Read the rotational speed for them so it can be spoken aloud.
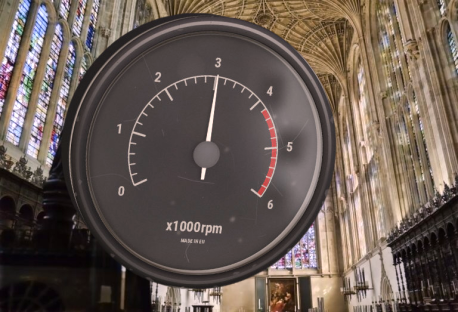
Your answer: 3000 rpm
